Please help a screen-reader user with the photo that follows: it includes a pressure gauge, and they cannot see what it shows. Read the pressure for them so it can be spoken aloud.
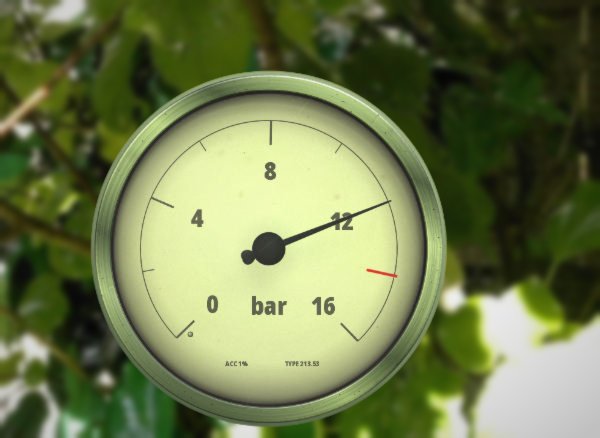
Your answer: 12 bar
